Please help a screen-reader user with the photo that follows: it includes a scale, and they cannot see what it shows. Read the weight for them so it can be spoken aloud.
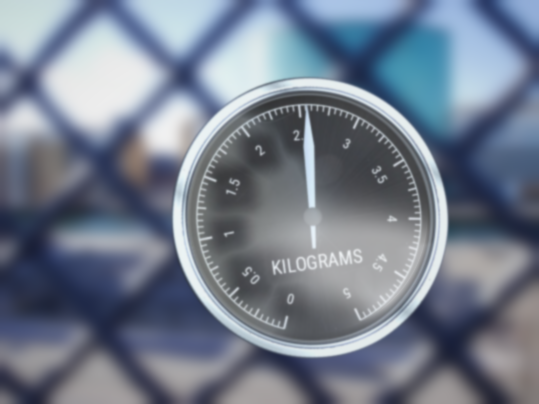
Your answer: 2.55 kg
